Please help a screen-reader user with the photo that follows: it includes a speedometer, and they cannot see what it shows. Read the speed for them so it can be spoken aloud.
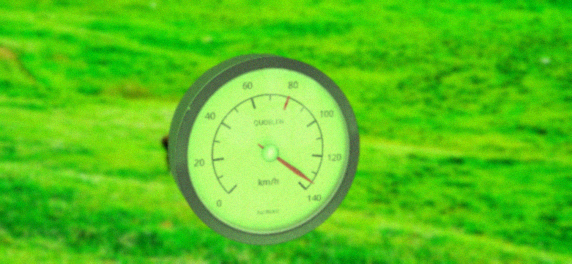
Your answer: 135 km/h
